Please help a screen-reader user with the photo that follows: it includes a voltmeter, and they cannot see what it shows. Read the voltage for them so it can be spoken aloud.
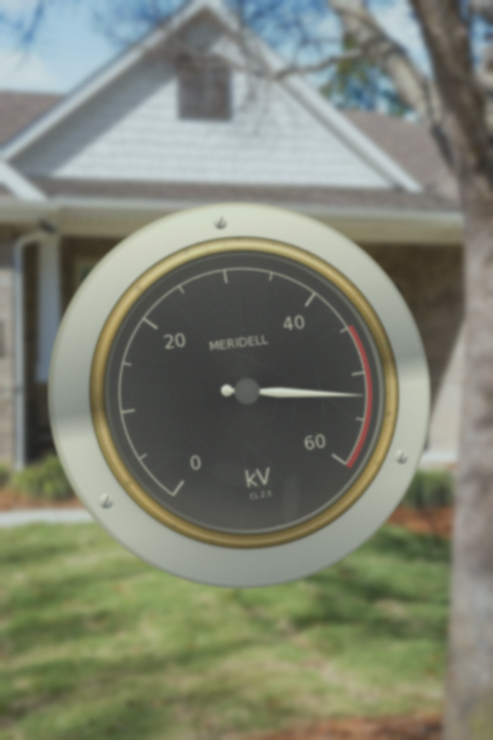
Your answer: 52.5 kV
